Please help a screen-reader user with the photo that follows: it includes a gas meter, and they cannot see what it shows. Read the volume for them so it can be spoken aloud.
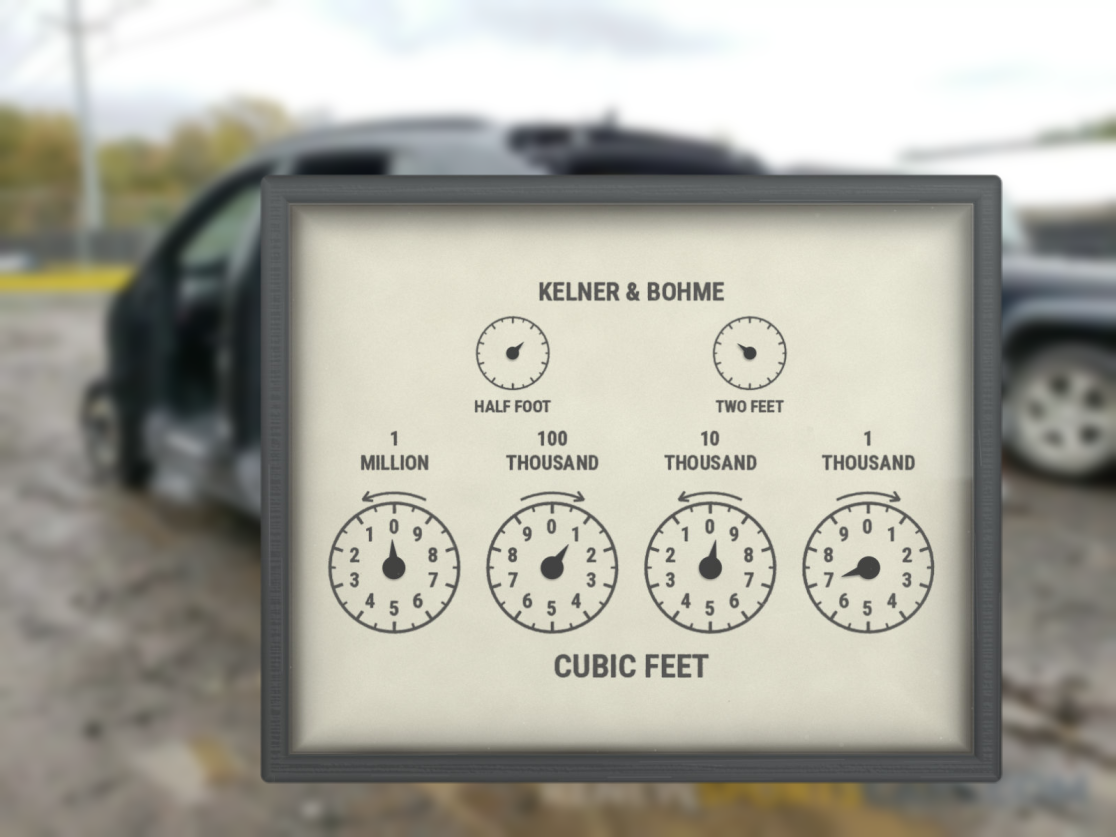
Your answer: 9700 ft³
